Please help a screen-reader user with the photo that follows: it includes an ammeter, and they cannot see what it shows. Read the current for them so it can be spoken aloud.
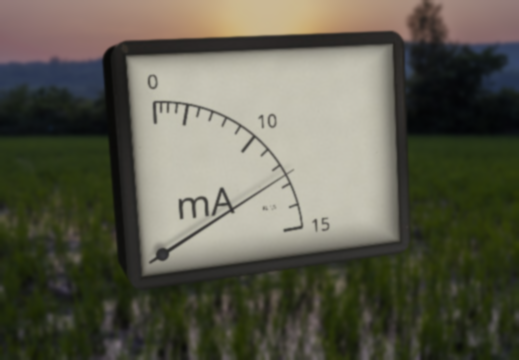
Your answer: 12.5 mA
